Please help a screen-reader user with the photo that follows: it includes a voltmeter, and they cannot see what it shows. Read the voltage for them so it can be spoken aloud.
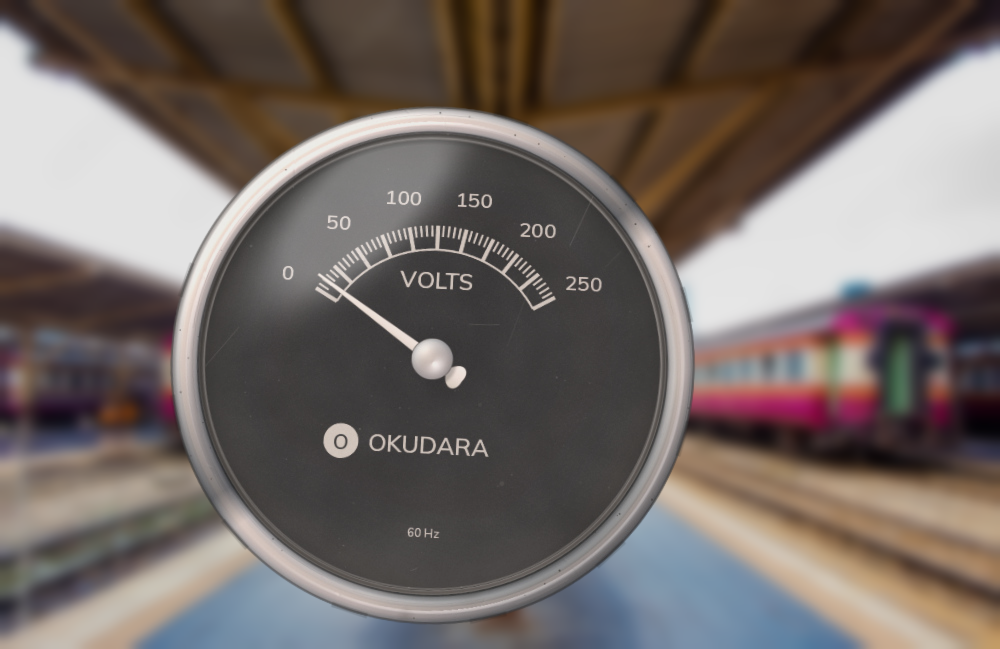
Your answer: 10 V
